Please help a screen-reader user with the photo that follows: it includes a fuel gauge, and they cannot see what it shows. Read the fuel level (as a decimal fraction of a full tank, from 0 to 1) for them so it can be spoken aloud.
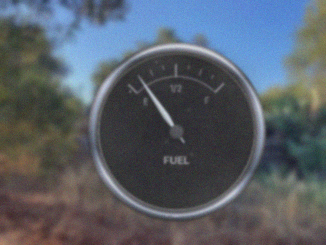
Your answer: 0.125
